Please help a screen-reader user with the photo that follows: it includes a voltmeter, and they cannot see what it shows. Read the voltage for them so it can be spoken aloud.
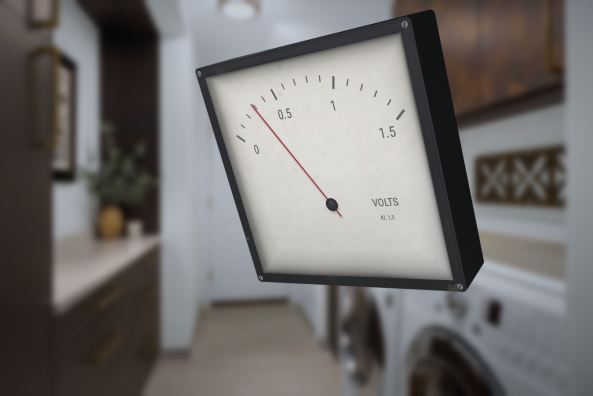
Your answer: 0.3 V
